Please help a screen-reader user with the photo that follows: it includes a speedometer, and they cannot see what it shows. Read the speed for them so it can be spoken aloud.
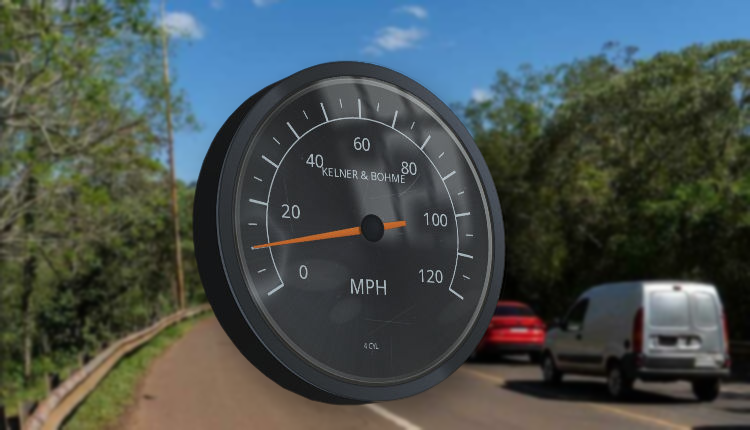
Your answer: 10 mph
